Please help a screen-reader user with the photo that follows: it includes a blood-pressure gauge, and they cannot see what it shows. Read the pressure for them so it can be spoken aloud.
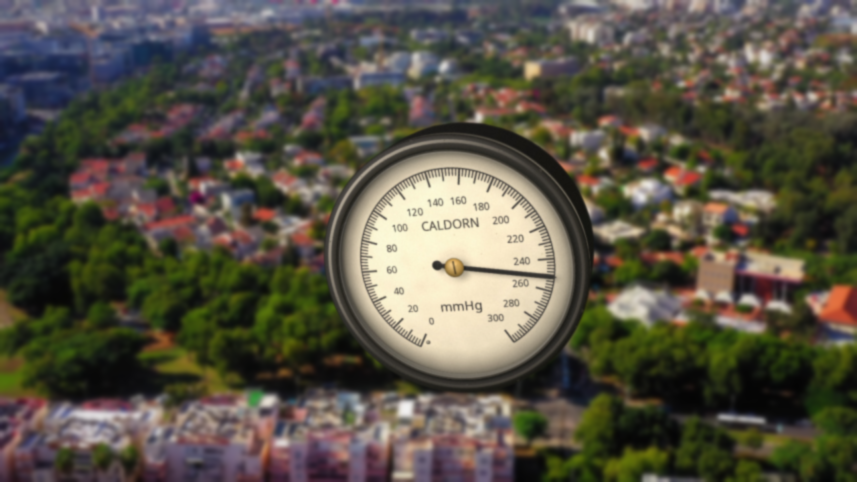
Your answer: 250 mmHg
